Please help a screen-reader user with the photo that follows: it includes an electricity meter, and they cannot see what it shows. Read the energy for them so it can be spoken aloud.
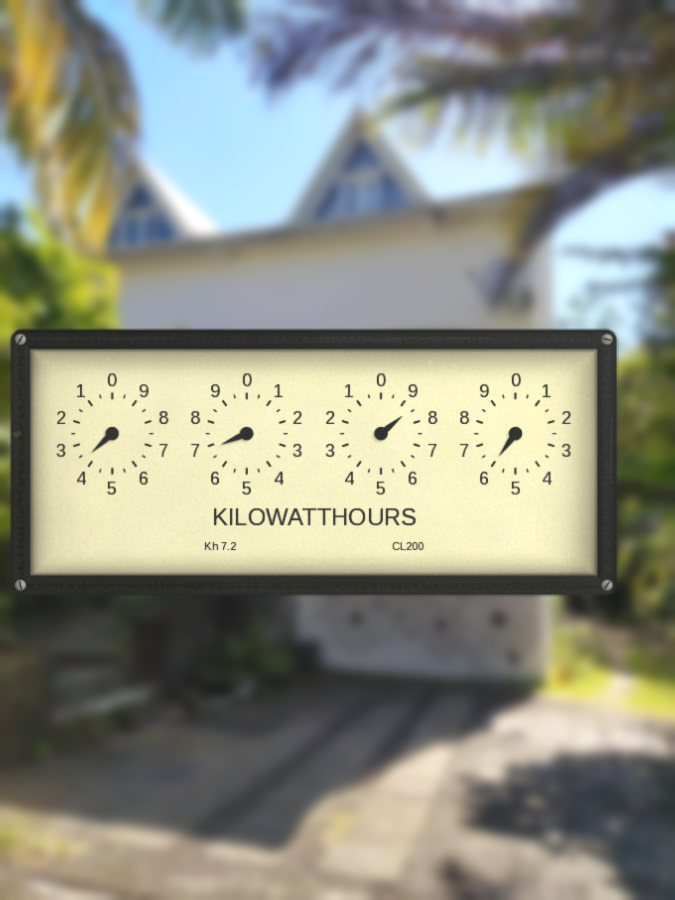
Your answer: 3686 kWh
